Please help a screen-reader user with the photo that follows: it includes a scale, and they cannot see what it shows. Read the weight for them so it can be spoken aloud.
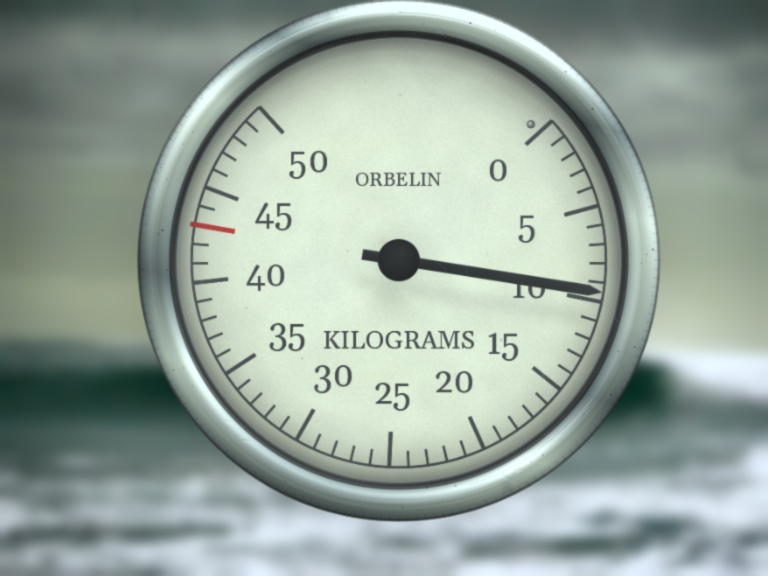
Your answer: 9.5 kg
